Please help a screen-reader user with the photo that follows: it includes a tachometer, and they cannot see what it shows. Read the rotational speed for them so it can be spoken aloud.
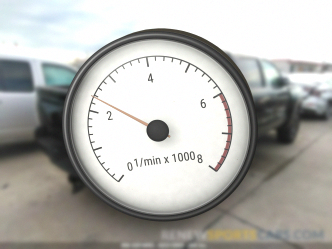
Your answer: 2400 rpm
